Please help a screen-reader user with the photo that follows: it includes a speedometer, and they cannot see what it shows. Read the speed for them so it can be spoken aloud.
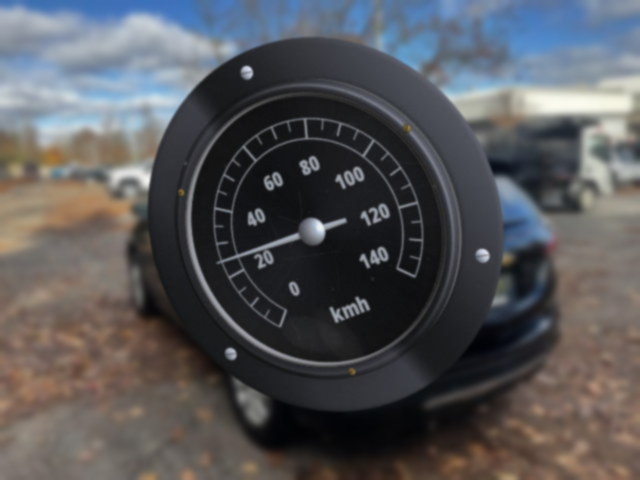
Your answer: 25 km/h
